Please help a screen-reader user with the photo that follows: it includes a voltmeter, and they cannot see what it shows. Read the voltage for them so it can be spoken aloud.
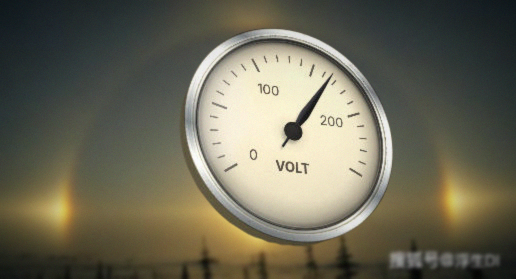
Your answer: 165 V
